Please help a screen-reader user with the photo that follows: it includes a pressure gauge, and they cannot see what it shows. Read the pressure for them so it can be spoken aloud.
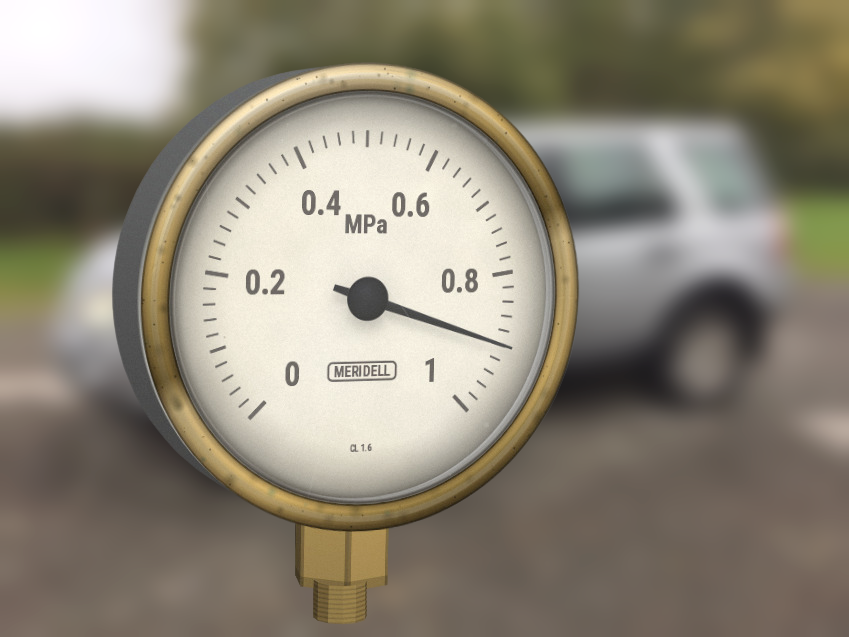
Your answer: 0.9 MPa
